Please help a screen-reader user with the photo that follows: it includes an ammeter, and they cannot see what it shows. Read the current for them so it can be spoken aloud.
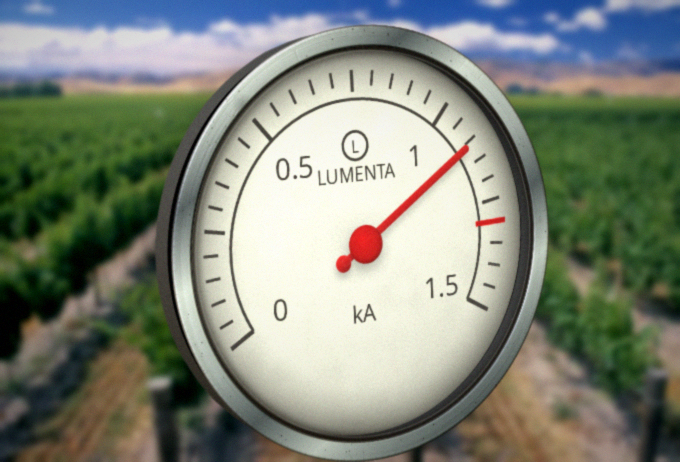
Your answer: 1.1 kA
